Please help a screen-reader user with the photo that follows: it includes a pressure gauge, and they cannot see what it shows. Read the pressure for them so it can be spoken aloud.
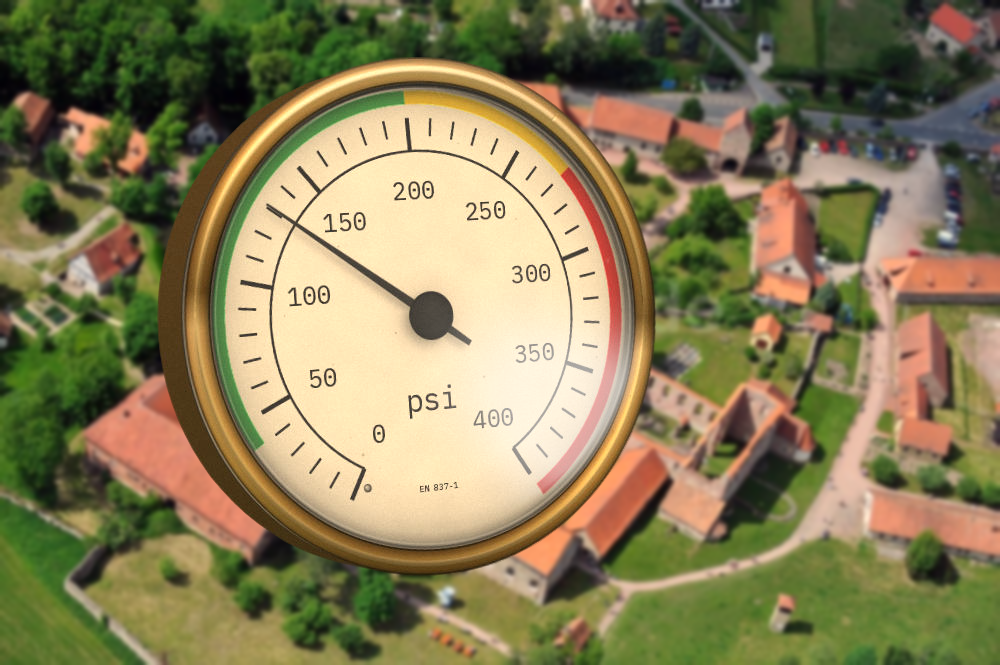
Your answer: 130 psi
